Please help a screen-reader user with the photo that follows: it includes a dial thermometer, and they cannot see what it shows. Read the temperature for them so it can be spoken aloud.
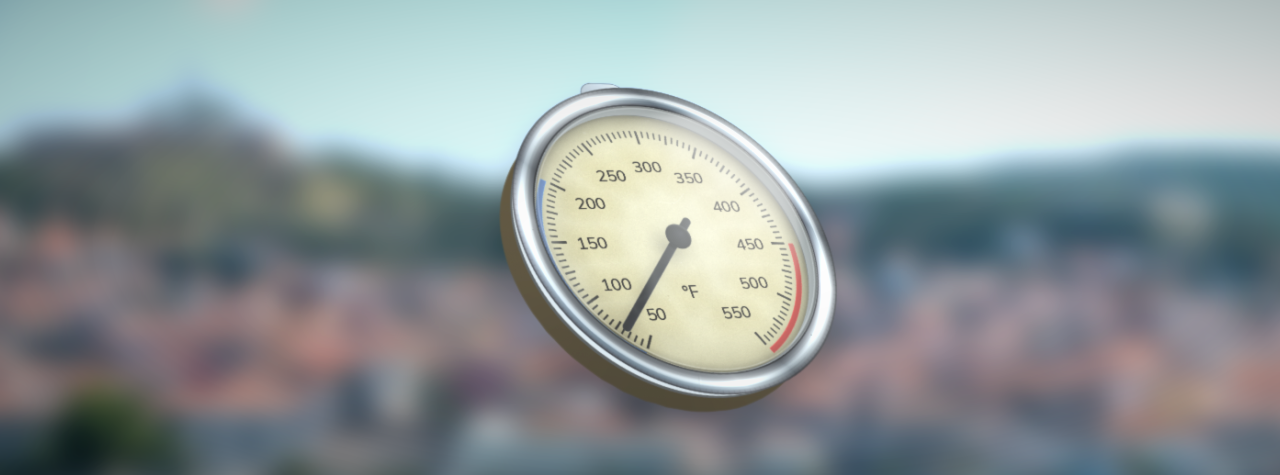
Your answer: 70 °F
